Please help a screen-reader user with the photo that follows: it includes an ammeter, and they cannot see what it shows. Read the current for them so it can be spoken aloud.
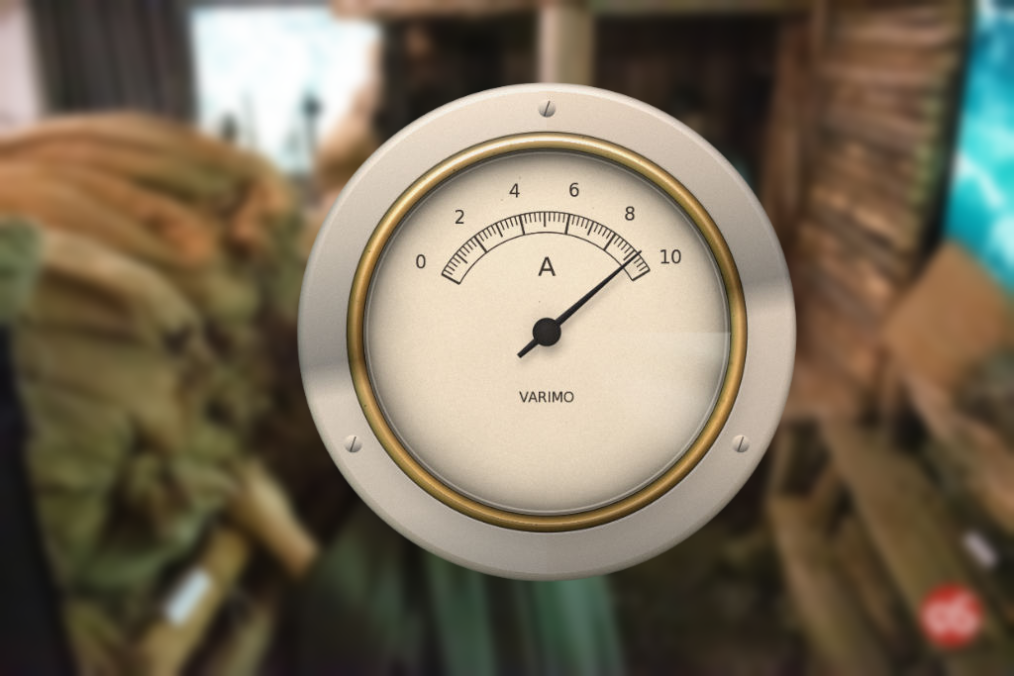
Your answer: 9.2 A
